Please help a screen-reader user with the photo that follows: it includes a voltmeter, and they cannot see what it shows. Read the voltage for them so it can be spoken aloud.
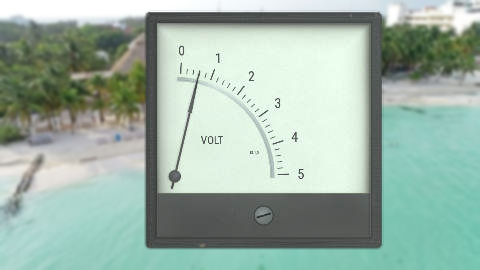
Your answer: 0.6 V
